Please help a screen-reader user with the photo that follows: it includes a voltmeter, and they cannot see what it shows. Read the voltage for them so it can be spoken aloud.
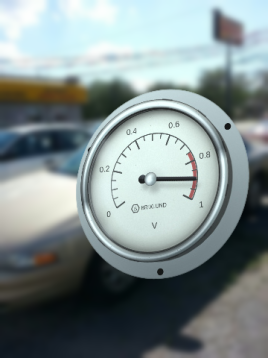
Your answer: 0.9 V
